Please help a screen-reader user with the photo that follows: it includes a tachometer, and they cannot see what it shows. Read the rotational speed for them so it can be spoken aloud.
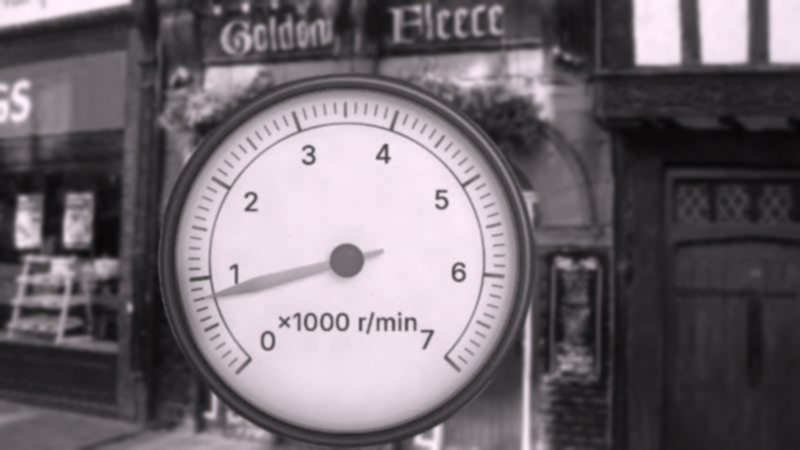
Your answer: 800 rpm
